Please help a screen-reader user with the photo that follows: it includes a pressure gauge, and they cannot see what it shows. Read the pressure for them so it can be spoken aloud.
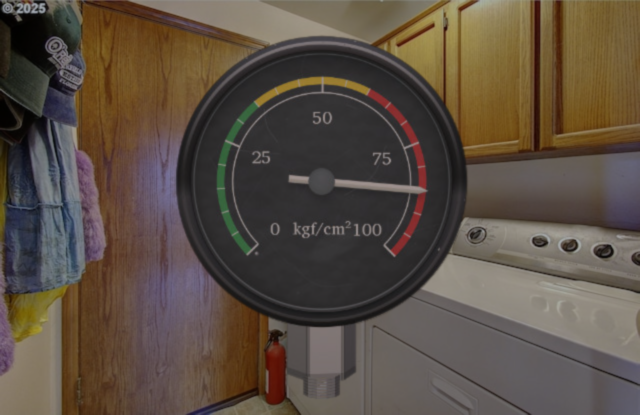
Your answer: 85 kg/cm²
